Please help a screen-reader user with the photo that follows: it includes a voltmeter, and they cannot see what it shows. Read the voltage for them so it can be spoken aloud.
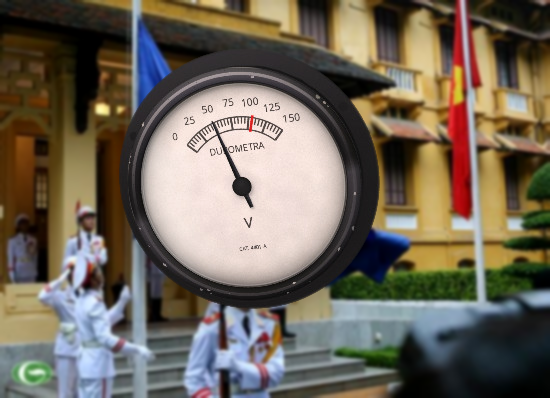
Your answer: 50 V
